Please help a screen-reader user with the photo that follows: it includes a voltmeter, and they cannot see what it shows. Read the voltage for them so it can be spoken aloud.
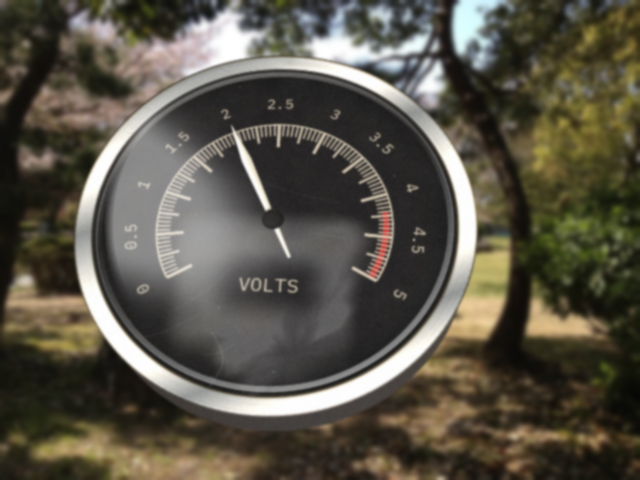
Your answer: 2 V
